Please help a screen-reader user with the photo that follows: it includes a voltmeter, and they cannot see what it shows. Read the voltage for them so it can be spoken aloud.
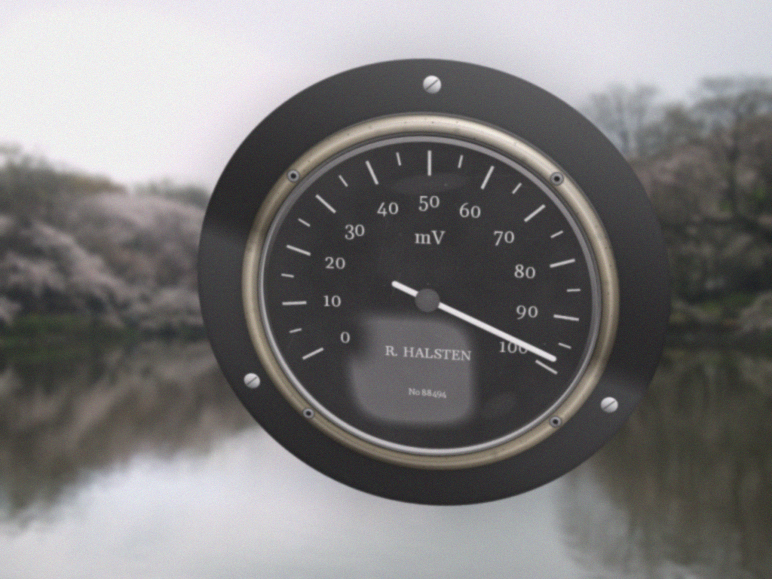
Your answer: 97.5 mV
